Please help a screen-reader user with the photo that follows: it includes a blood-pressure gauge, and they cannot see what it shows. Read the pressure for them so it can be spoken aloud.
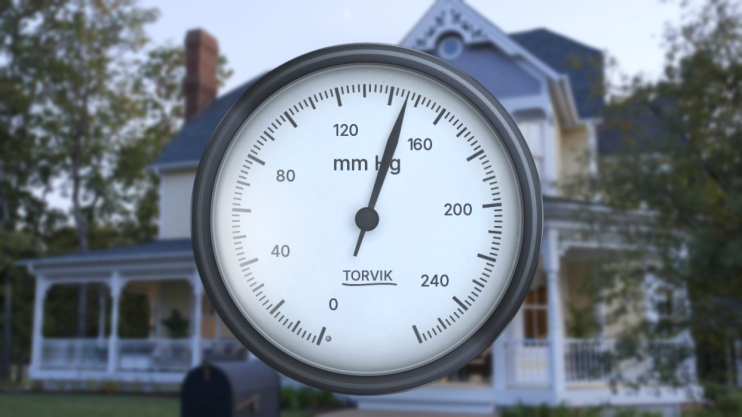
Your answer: 146 mmHg
